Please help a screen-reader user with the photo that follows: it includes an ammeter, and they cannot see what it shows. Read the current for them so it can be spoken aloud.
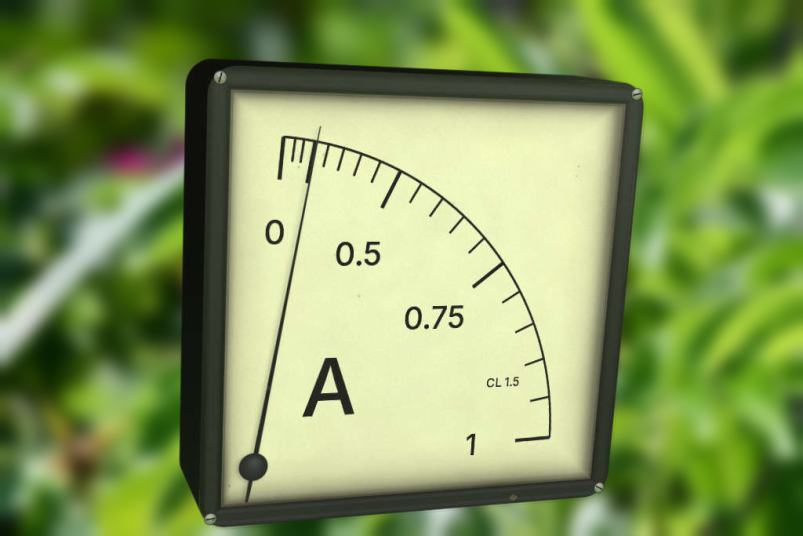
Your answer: 0.25 A
